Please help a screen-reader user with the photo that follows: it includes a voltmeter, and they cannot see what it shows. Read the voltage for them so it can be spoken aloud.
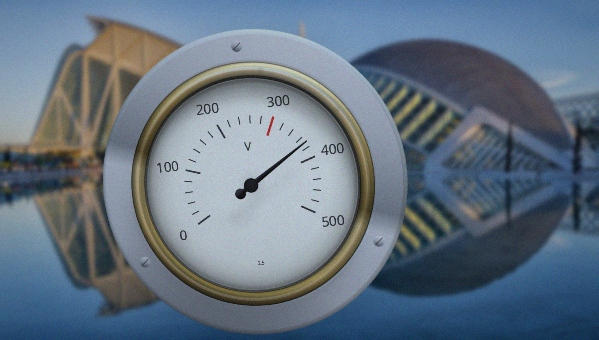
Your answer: 370 V
